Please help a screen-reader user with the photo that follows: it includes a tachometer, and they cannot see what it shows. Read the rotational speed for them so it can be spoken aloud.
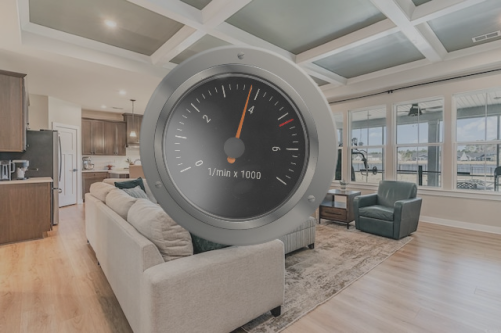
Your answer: 3800 rpm
